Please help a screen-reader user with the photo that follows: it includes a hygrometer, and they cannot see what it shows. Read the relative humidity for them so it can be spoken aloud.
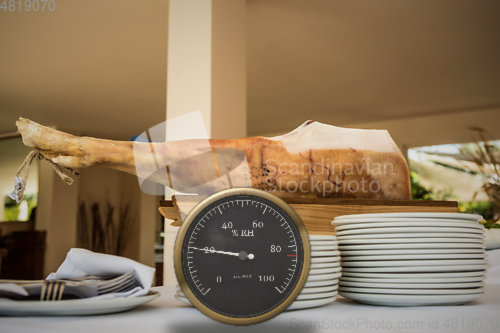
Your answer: 20 %
